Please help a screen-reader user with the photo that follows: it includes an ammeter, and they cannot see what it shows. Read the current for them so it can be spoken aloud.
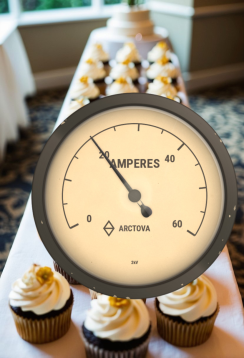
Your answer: 20 A
